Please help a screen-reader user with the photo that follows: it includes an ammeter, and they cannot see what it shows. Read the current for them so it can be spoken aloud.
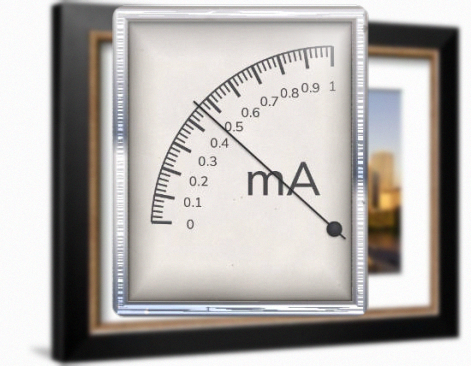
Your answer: 0.46 mA
